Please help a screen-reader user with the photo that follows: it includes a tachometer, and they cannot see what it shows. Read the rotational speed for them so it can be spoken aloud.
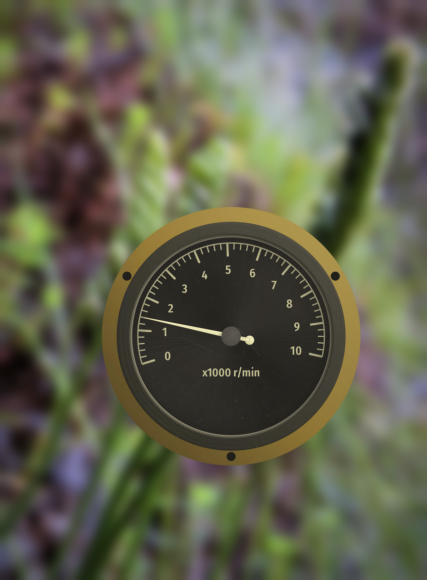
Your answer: 1400 rpm
